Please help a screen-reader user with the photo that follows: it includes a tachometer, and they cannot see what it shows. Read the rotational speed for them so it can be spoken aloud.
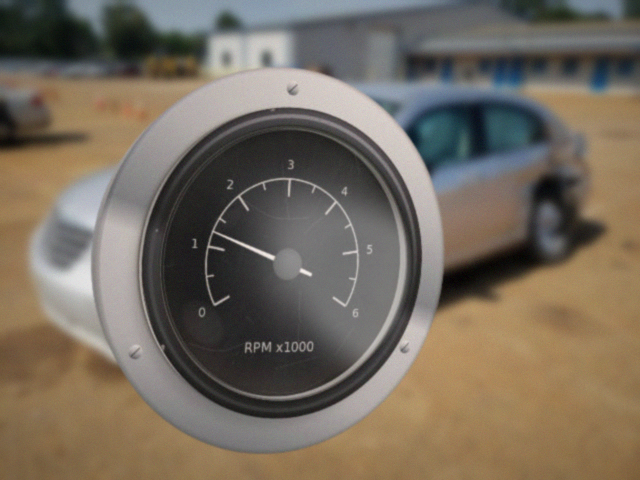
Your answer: 1250 rpm
